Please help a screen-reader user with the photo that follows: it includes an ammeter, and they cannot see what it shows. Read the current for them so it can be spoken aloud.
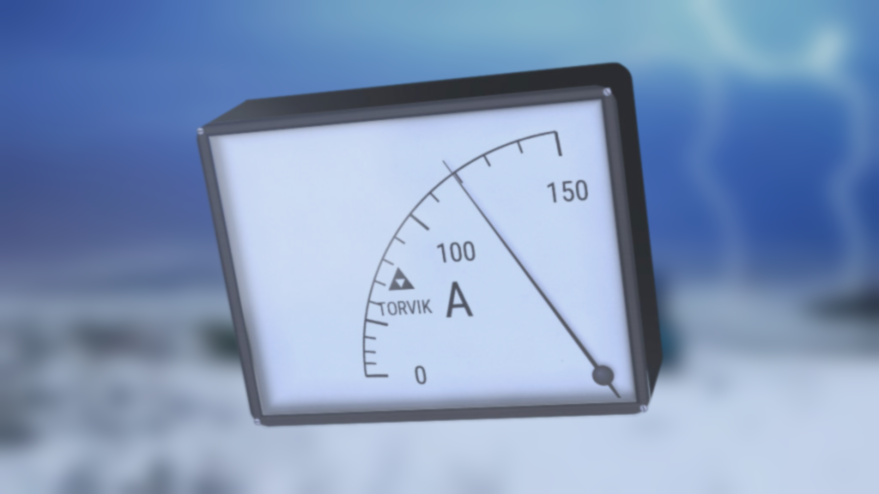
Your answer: 120 A
